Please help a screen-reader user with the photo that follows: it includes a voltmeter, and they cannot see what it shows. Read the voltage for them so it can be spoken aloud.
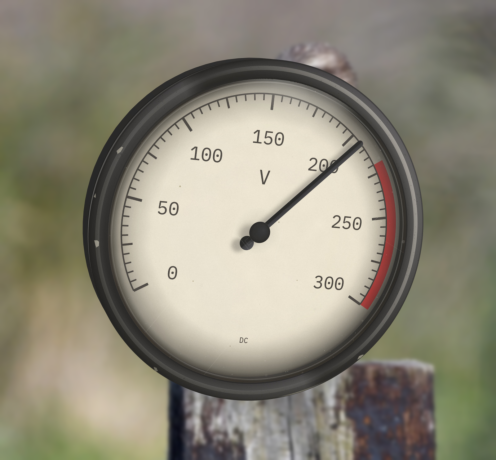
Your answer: 205 V
